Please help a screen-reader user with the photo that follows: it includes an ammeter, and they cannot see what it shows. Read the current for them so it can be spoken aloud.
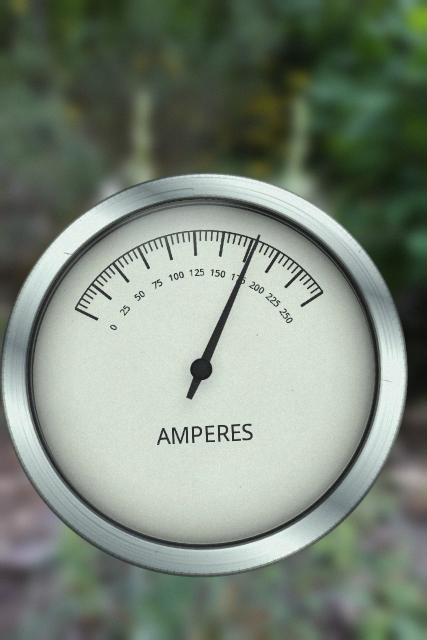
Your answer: 180 A
